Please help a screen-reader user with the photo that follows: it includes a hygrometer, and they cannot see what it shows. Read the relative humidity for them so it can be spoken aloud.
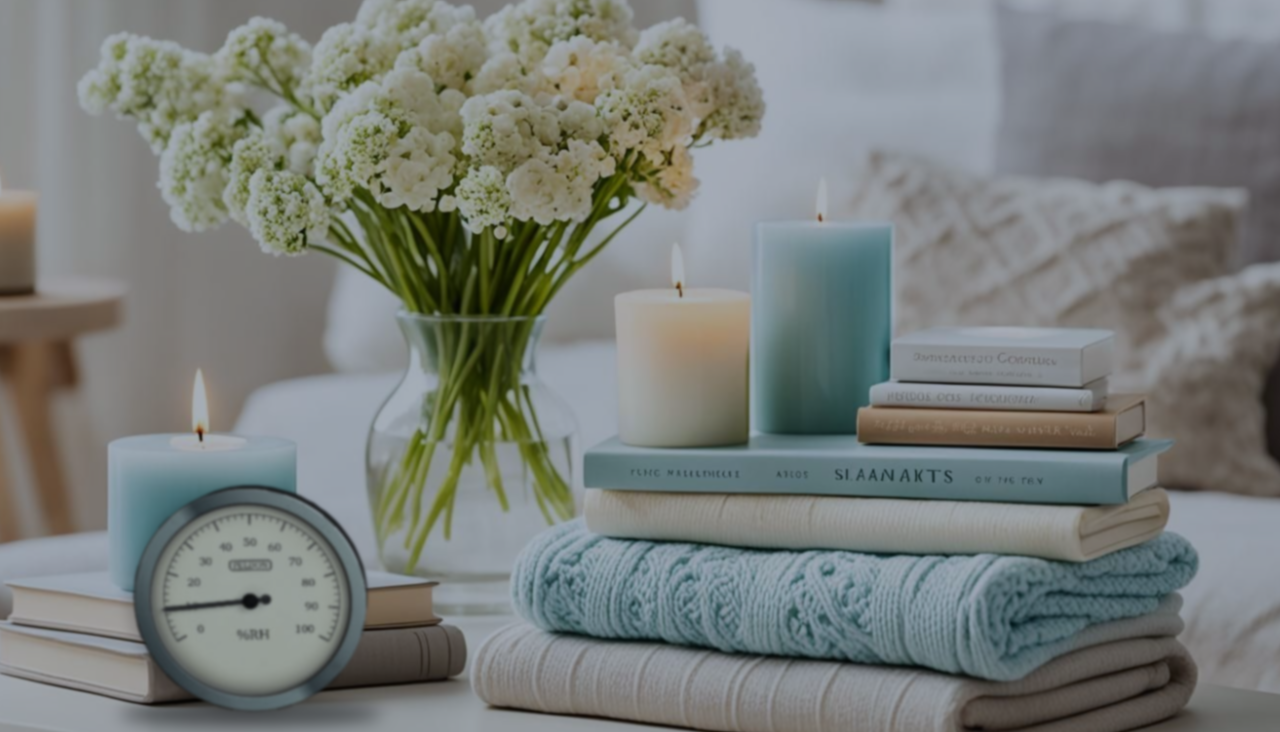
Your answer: 10 %
